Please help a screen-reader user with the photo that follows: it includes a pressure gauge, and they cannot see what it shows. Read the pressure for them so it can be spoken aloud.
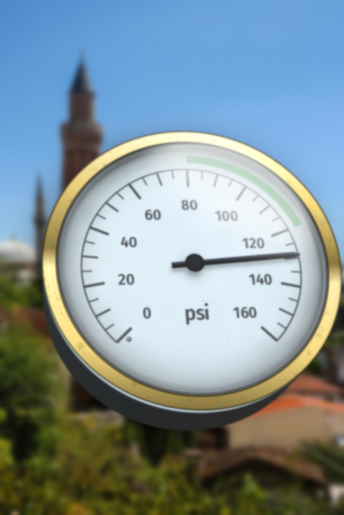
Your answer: 130 psi
